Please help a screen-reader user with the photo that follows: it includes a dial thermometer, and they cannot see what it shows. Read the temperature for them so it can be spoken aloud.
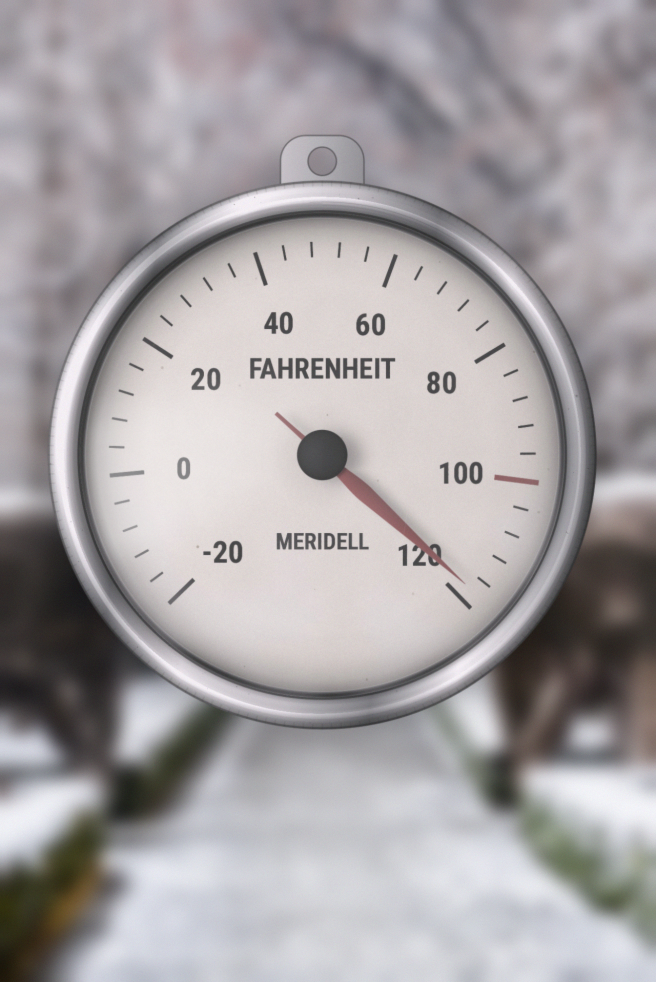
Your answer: 118 °F
